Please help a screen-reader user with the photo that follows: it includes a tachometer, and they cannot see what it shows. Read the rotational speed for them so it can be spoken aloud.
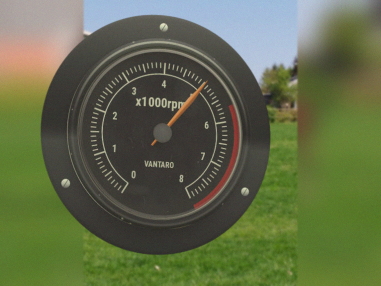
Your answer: 5000 rpm
